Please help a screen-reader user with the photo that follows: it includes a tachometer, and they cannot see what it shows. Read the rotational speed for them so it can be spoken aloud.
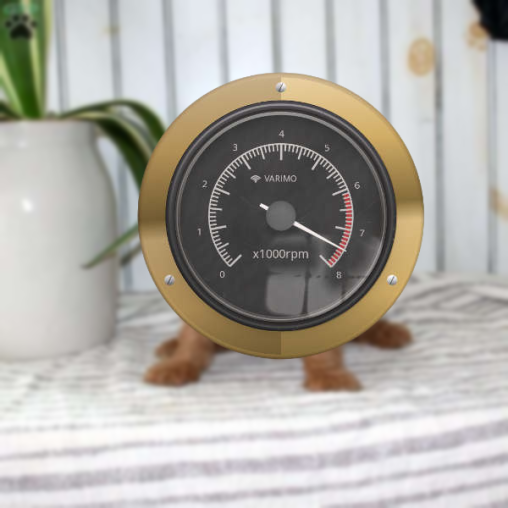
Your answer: 7500 rpm
